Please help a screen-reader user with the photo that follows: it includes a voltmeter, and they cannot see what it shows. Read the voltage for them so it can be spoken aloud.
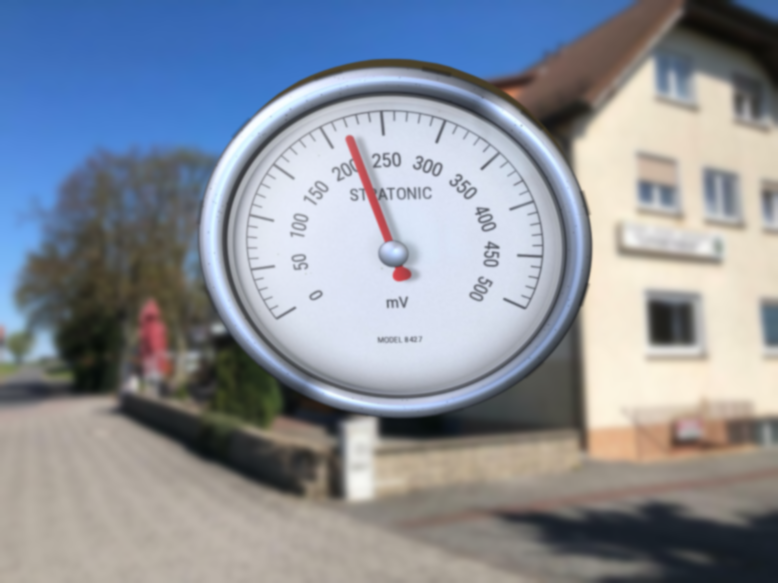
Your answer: 220 mV
